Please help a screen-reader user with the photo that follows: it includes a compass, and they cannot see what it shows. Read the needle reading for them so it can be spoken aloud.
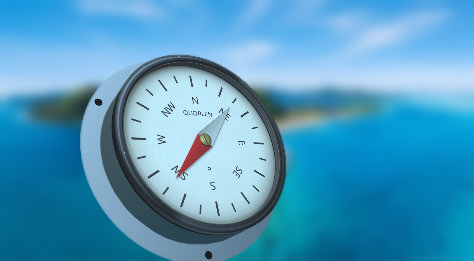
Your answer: 225 °
